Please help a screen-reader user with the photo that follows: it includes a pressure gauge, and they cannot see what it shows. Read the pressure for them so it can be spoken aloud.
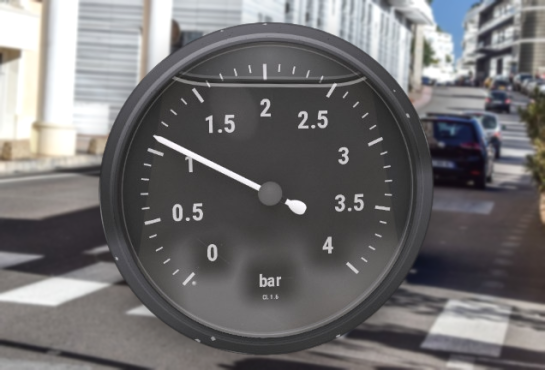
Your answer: 1.1 bar
